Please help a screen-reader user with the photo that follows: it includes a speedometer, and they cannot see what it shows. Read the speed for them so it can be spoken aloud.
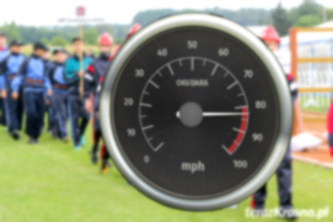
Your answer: 82.5 mph
